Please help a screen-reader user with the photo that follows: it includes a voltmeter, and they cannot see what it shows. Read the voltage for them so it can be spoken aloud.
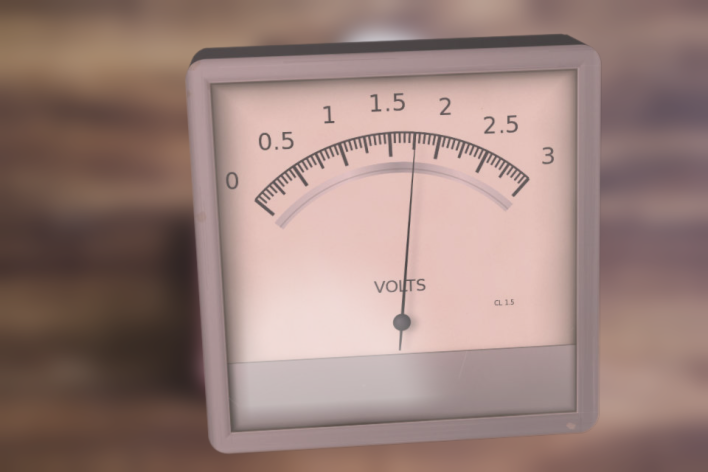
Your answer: 1.75 V
